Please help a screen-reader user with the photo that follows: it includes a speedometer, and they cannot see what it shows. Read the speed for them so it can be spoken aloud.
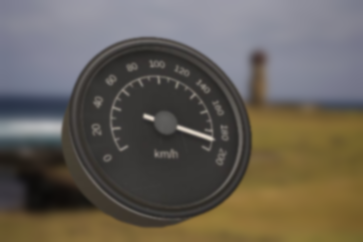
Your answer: 190 km/h
